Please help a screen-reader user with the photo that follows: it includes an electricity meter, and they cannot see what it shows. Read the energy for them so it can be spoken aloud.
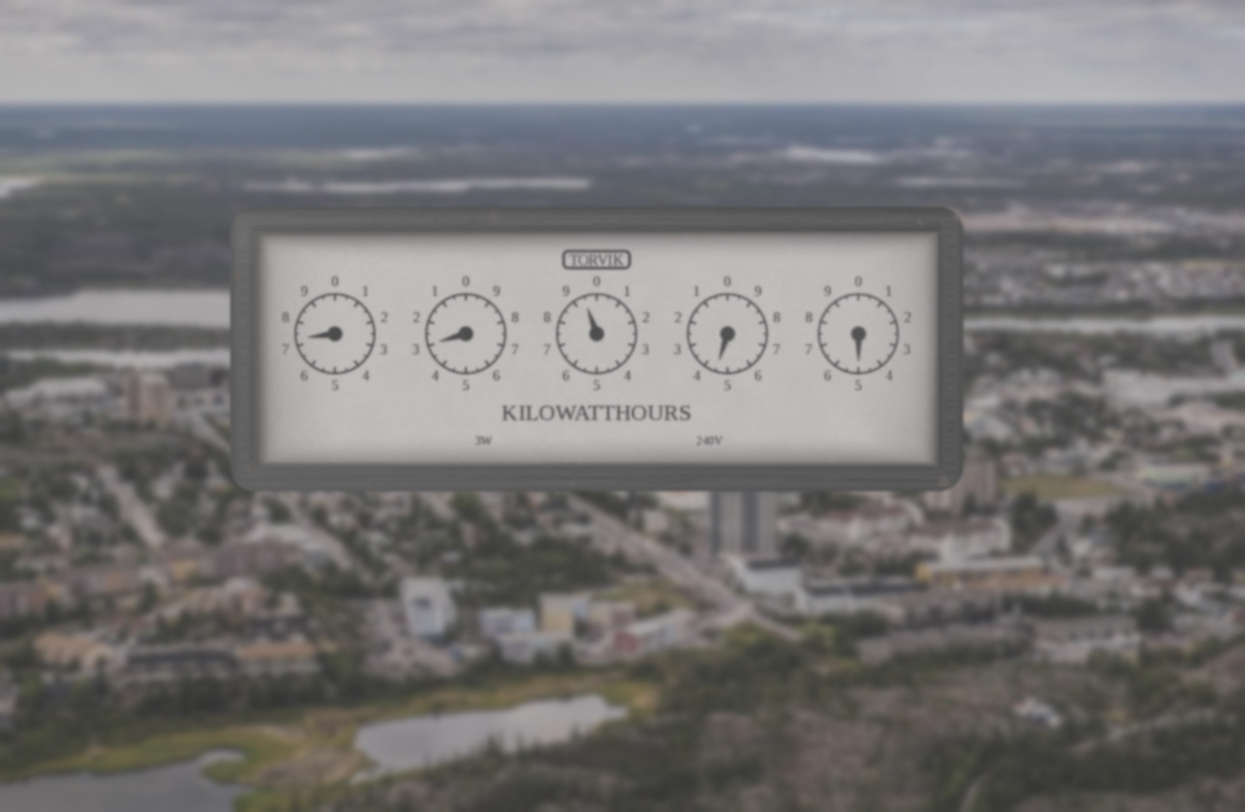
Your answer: 72945 kWh
